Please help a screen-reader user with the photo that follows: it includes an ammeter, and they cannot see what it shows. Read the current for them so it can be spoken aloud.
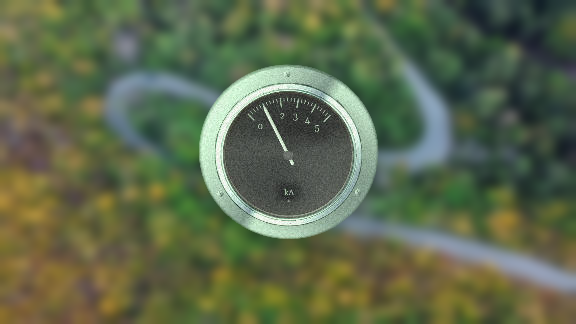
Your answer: 1 kA
